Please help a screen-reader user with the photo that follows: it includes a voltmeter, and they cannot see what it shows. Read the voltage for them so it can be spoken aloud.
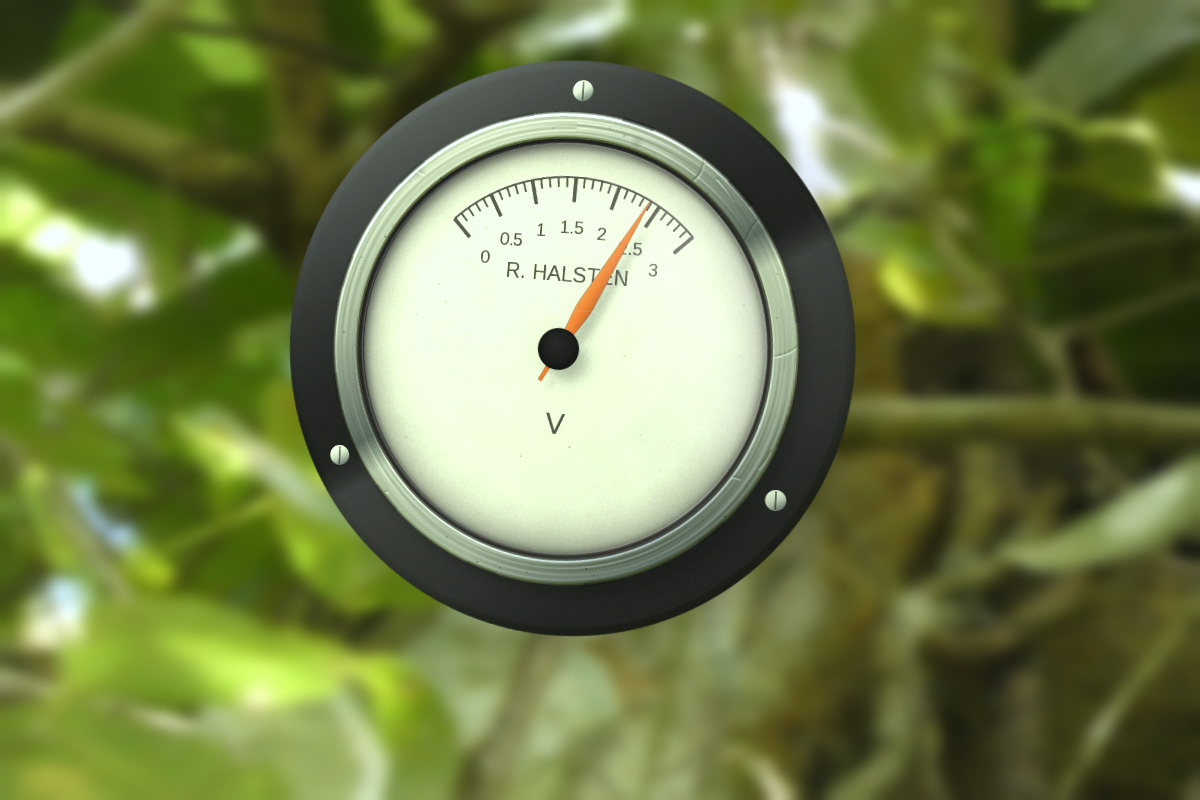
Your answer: 2.4 V
